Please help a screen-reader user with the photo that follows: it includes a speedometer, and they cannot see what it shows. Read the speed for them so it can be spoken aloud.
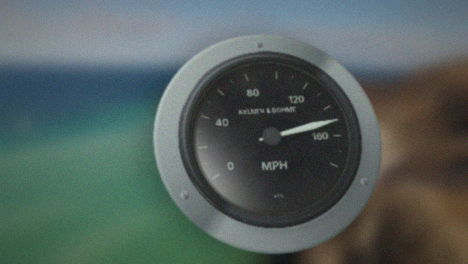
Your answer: 150 mph
